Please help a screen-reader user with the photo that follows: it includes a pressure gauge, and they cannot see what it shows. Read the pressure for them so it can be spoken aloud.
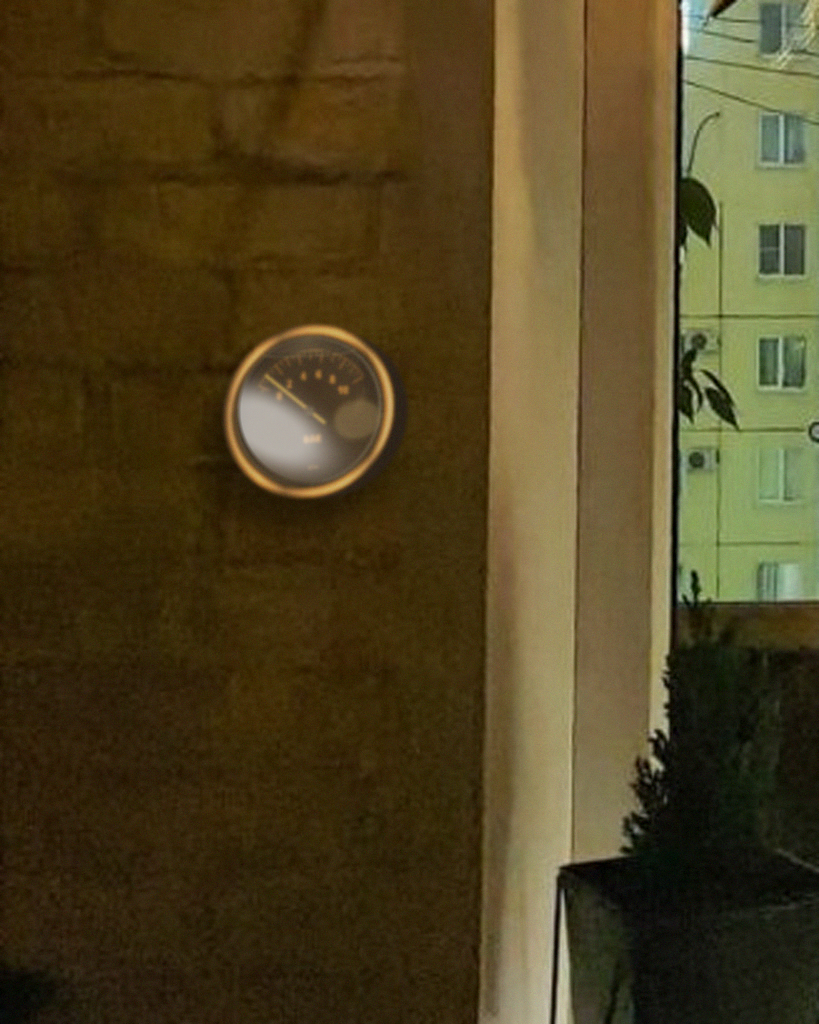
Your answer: 1 bar
